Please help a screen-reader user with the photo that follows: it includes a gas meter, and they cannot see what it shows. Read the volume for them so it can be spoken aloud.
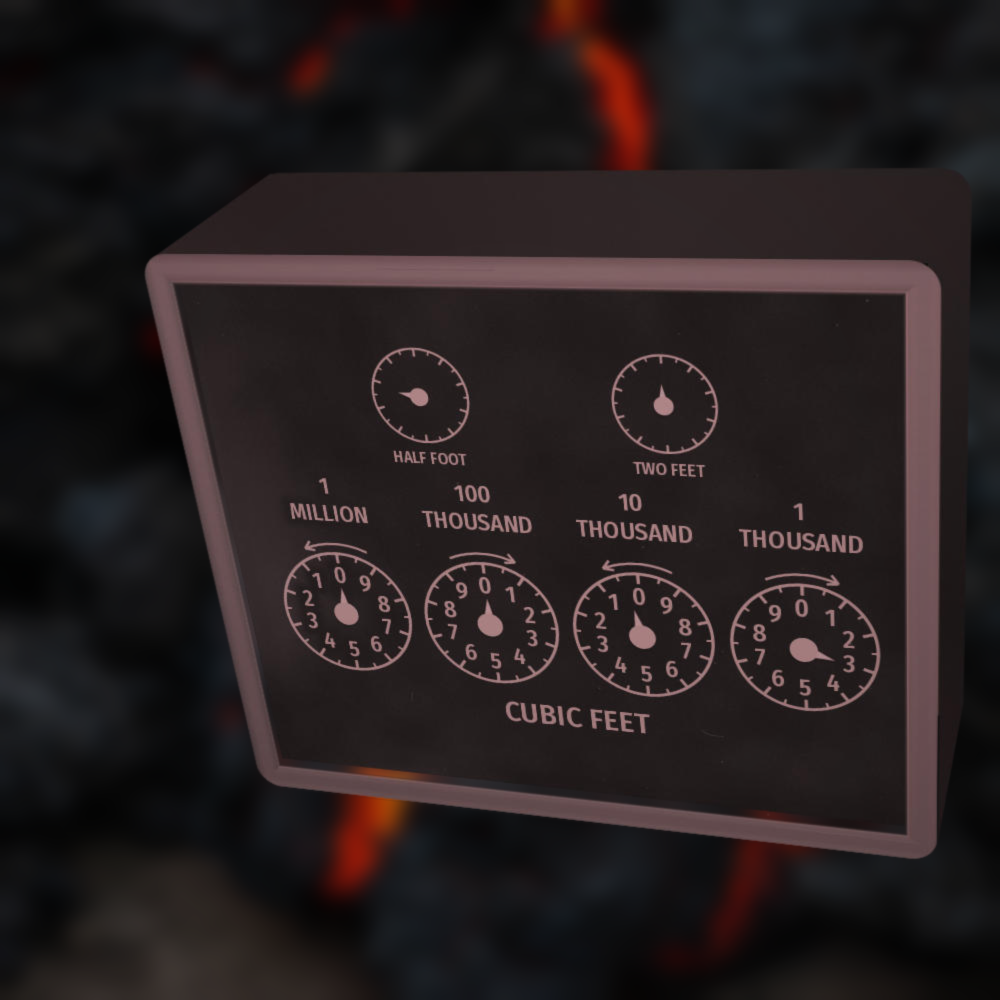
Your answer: 300 ft³
